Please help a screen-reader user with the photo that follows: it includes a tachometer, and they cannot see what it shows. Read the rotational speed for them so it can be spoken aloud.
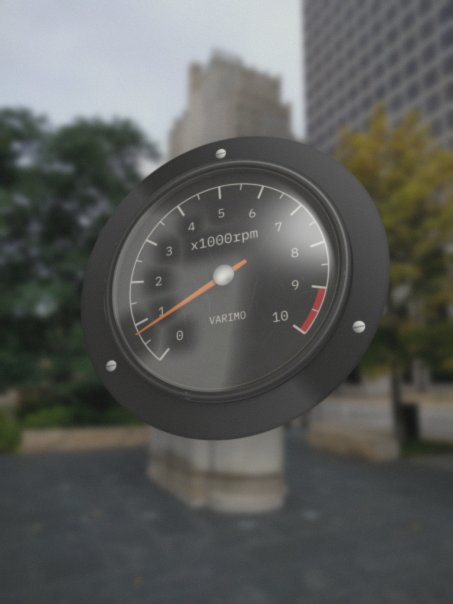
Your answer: 750 rpm
